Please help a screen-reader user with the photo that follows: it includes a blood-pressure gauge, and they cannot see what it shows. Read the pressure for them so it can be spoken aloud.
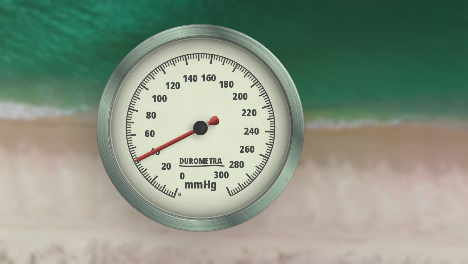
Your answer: 40 mmHg
